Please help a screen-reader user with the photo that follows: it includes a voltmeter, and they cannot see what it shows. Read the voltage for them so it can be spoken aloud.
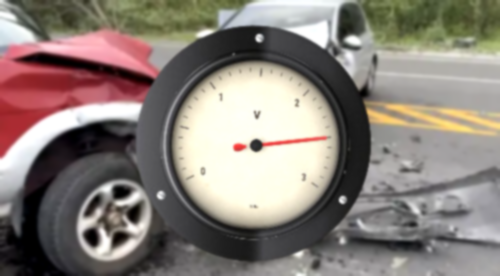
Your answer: 2.5 V
